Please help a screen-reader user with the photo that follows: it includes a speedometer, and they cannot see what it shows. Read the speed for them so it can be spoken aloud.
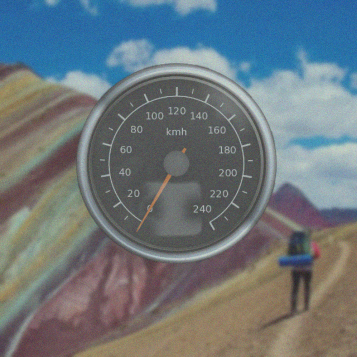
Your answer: 0 km/h
